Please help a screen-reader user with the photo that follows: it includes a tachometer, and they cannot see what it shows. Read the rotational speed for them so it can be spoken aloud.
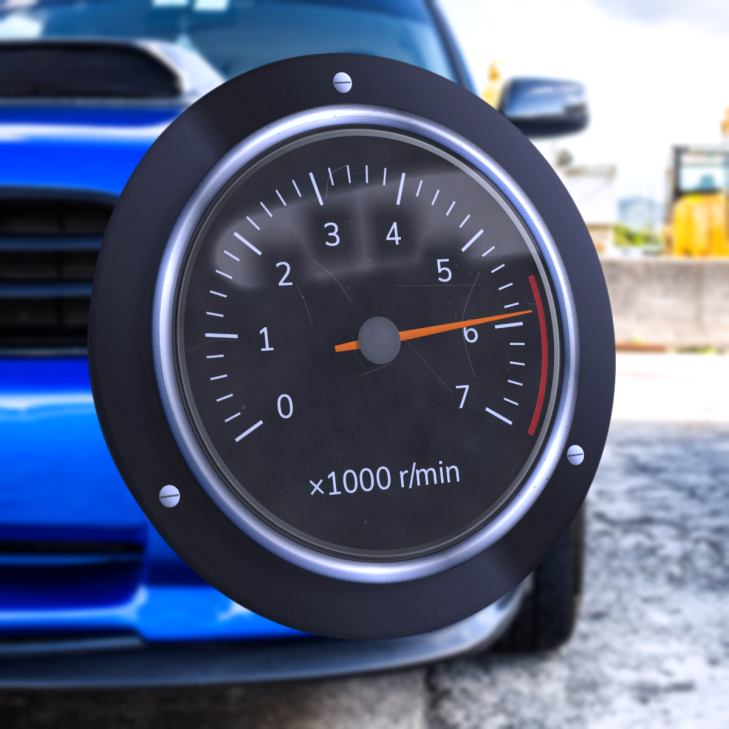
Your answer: 5900 rpm
